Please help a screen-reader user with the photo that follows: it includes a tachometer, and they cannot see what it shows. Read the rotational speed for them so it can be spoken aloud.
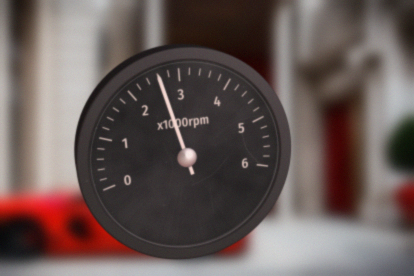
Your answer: 2600 rpm
